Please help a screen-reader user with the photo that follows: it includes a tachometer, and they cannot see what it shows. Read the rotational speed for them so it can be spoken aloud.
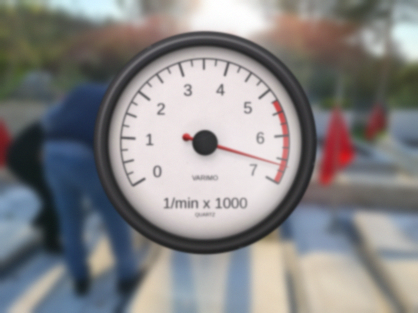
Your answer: 6625 rpm
